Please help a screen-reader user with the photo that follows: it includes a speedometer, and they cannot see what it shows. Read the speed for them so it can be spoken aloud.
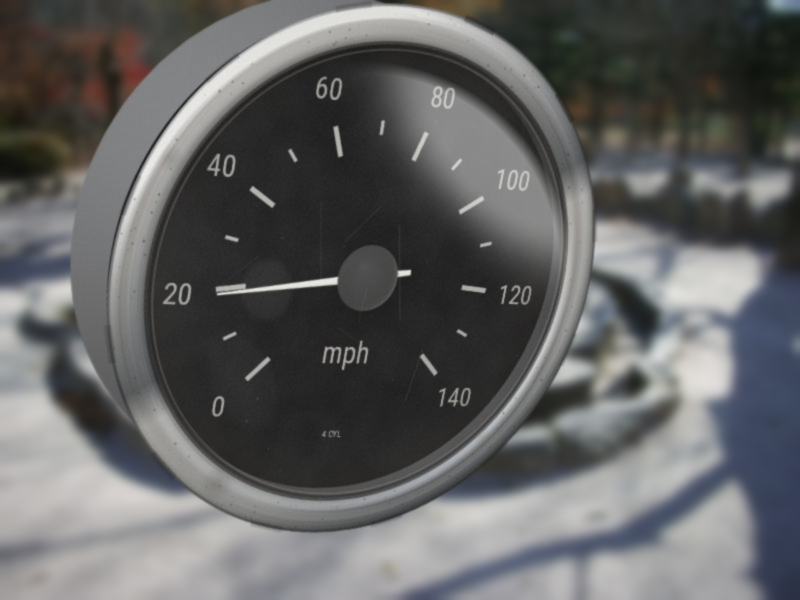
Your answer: 20 mph
